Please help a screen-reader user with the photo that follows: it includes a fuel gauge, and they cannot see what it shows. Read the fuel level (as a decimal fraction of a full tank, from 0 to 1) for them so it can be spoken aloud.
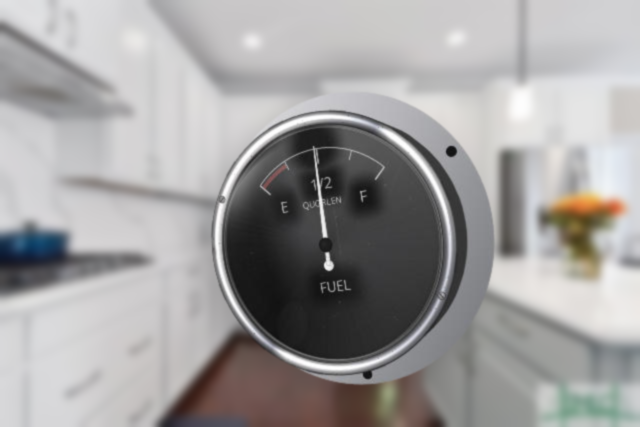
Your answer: 0.5
